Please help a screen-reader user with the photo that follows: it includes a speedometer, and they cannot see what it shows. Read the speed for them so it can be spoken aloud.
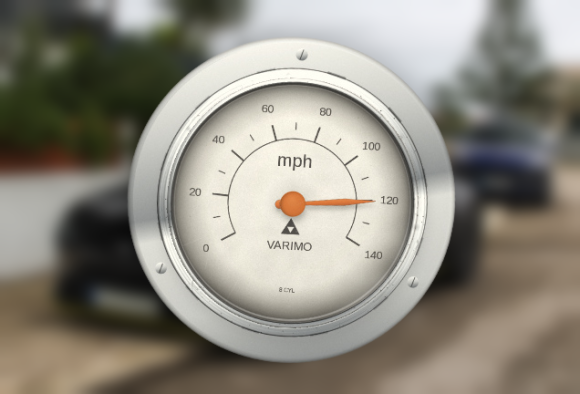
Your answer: 120 mph
